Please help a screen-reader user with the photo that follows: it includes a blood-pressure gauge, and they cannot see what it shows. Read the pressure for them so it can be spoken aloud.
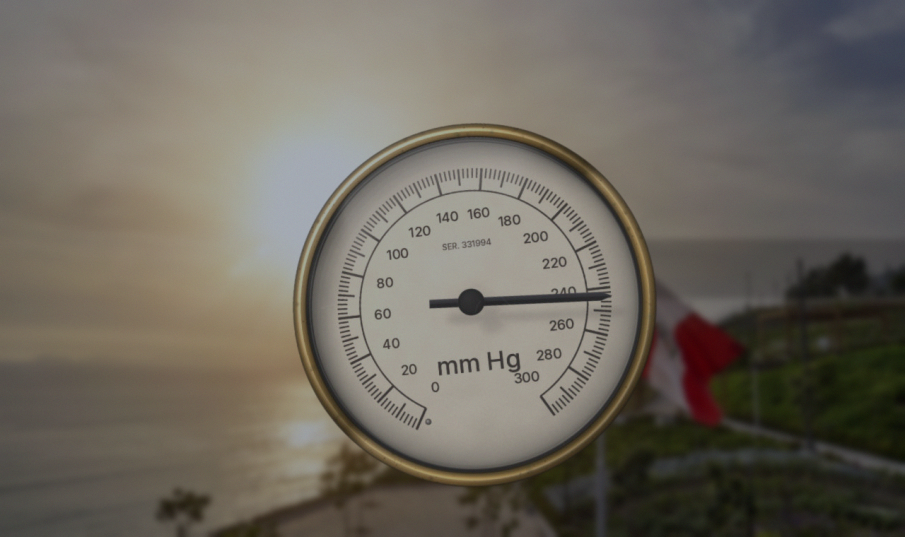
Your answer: 244 mmHg
